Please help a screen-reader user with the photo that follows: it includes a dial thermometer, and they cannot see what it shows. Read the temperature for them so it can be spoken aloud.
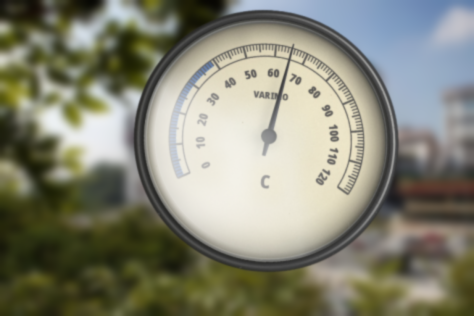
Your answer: 65 °C
